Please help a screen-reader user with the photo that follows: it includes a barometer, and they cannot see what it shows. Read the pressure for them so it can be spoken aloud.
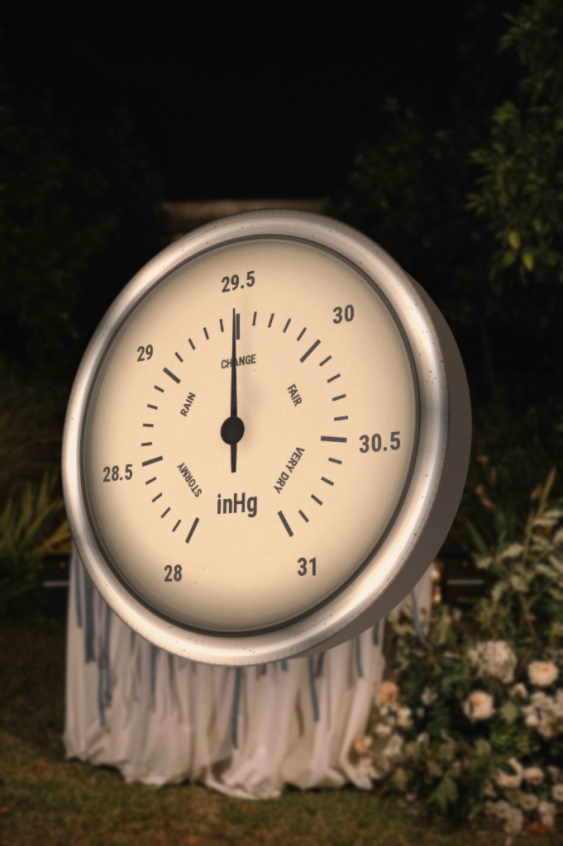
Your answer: 29.5 inHg
